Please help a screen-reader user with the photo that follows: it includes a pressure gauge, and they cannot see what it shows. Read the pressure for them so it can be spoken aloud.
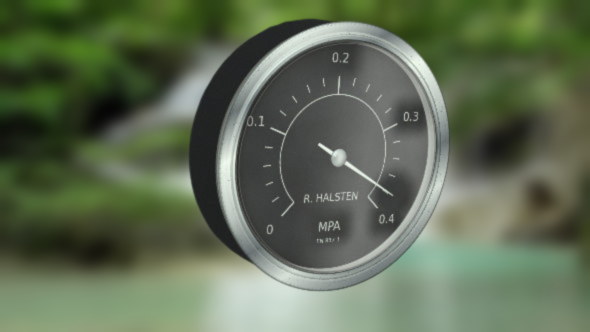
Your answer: 0.38 MPa
